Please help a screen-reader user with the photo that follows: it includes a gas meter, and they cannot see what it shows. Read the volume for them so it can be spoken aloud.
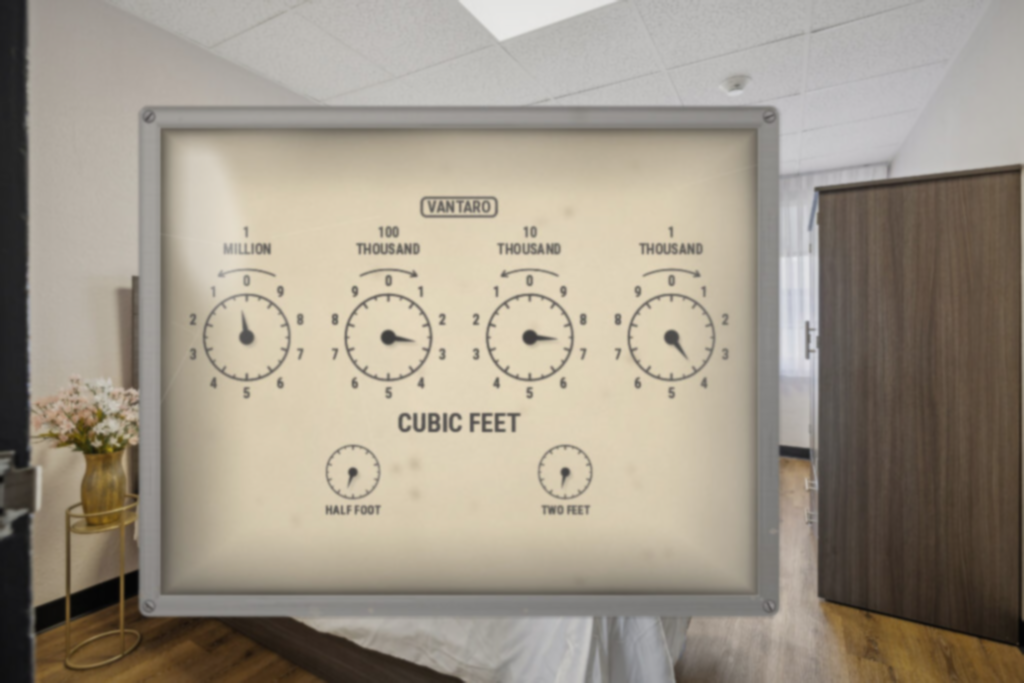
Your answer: 27400 ft³
